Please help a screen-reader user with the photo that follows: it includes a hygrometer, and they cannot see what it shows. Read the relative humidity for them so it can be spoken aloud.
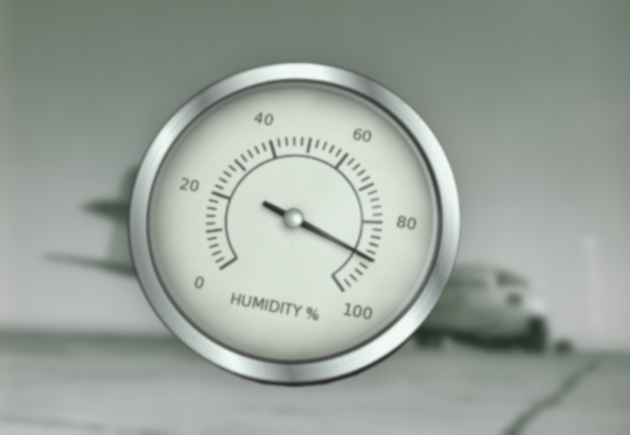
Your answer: 90 %
